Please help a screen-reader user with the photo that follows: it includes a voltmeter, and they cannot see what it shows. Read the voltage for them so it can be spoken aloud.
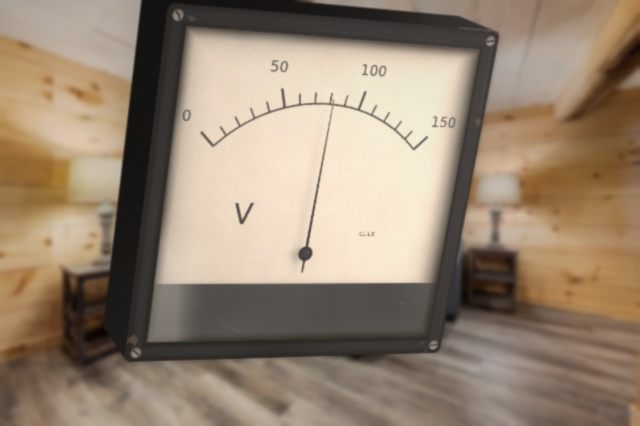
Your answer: 80 V
